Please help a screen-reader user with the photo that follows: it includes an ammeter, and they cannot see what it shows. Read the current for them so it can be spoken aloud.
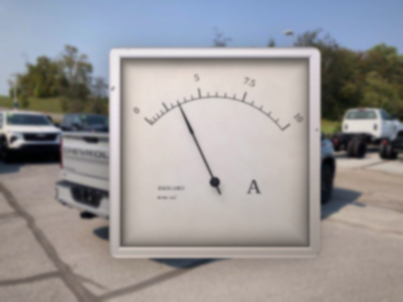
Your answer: 3.5 A
